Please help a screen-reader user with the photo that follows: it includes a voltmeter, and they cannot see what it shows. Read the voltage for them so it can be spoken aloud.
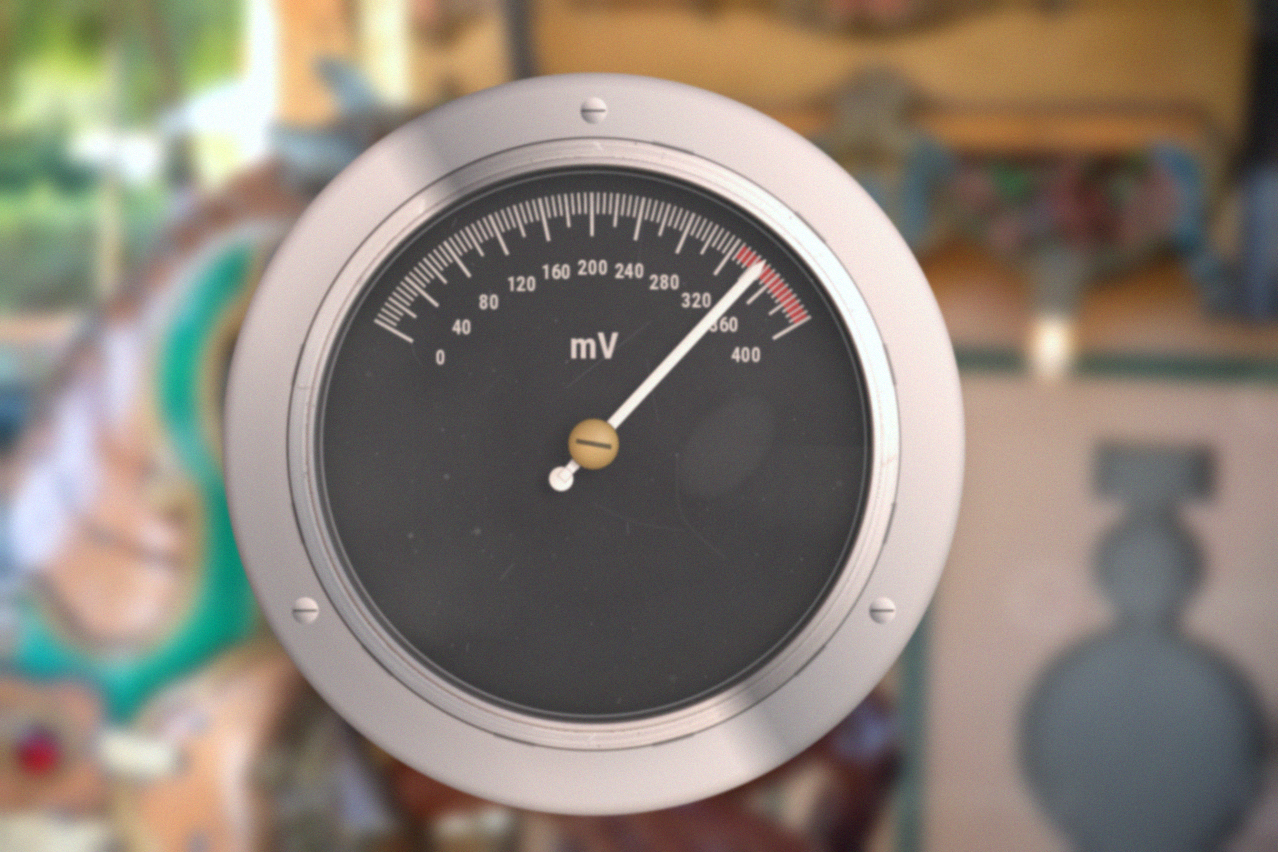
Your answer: 345 mV
